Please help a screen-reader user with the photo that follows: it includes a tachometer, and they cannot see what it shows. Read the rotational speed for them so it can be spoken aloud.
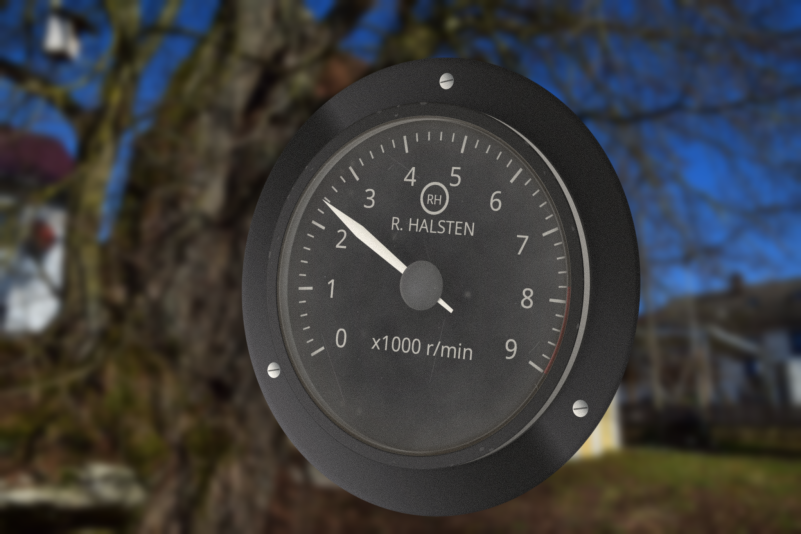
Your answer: 2400 rpm
